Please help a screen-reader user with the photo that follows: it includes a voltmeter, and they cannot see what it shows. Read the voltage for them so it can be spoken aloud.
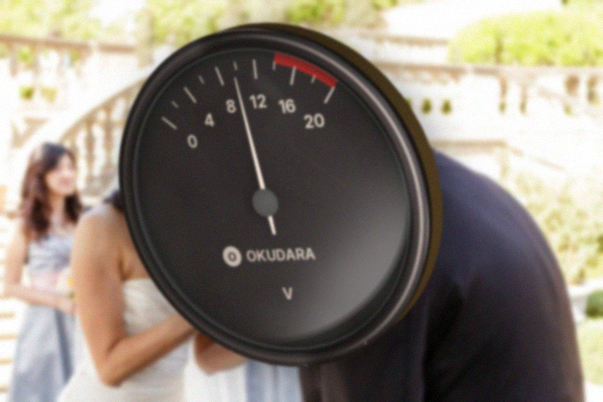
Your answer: 10 V
